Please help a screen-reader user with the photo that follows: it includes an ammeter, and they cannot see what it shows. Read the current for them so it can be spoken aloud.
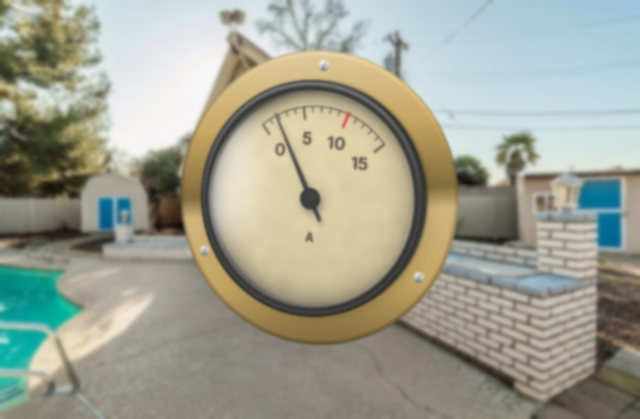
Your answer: 2 A
